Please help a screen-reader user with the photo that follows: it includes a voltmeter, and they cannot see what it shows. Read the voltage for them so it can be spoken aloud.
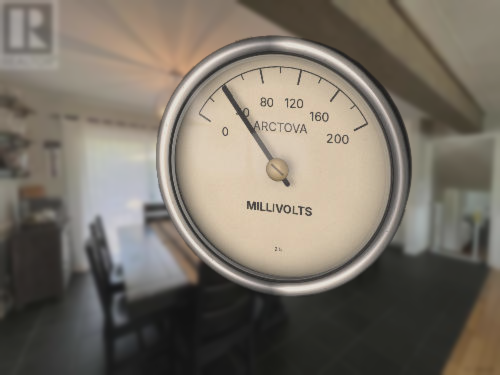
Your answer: 40 mV
